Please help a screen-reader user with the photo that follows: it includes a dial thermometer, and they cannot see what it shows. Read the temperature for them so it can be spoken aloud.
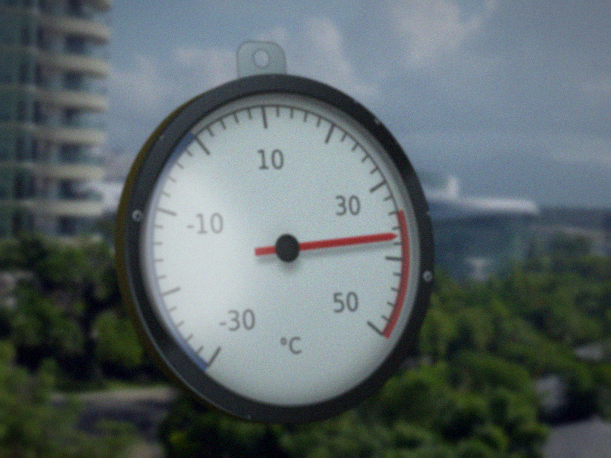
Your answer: 37 °C
